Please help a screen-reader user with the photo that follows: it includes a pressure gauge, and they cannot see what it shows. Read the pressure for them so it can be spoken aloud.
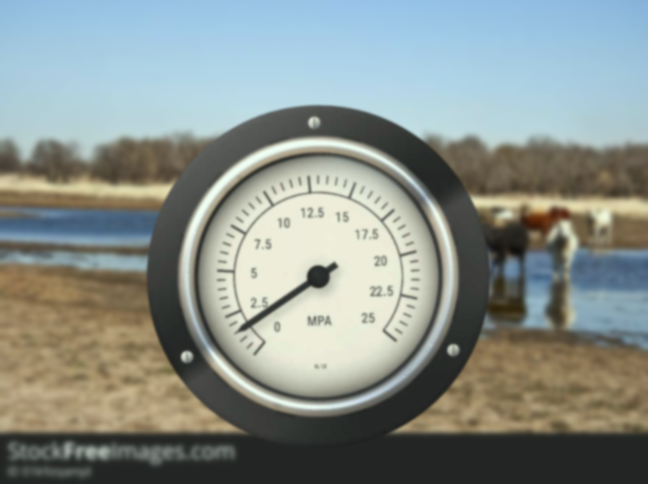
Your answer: 1.5 MPa
